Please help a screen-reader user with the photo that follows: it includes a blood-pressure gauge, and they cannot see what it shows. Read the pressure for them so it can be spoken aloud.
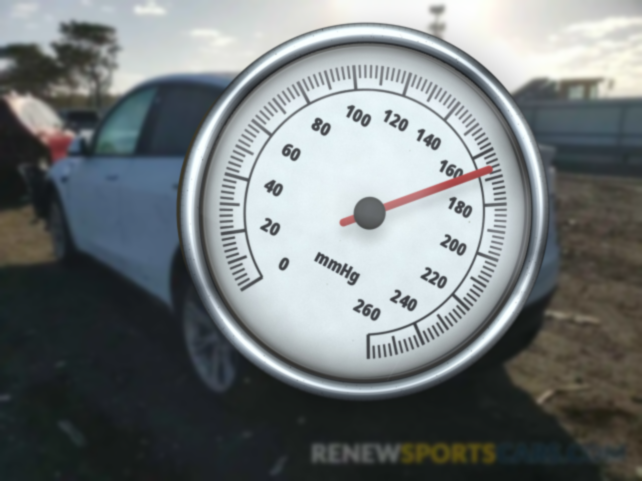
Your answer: 166 mmHg
